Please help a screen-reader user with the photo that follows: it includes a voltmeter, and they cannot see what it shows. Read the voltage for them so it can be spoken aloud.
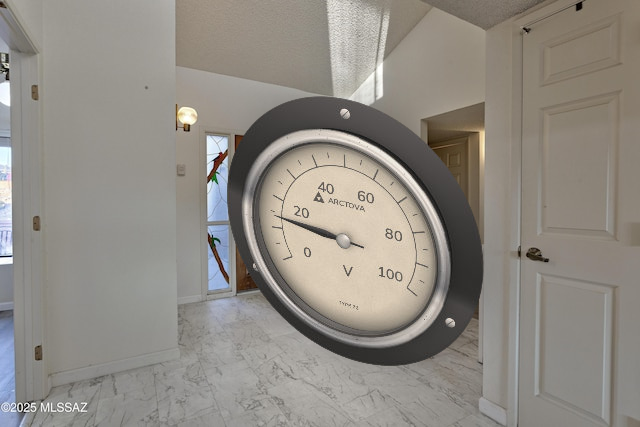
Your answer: 15 V
